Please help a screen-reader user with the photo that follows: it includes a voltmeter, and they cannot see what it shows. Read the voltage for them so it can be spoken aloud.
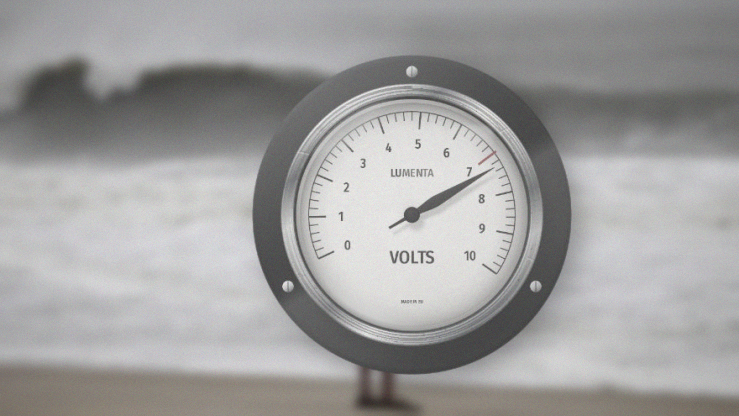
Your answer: 7.3 V
